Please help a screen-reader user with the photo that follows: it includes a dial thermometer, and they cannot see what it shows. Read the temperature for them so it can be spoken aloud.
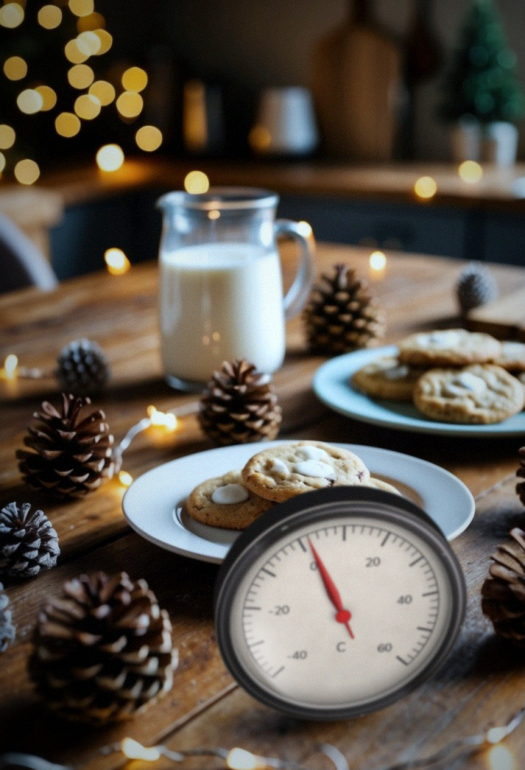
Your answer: 2 °C
